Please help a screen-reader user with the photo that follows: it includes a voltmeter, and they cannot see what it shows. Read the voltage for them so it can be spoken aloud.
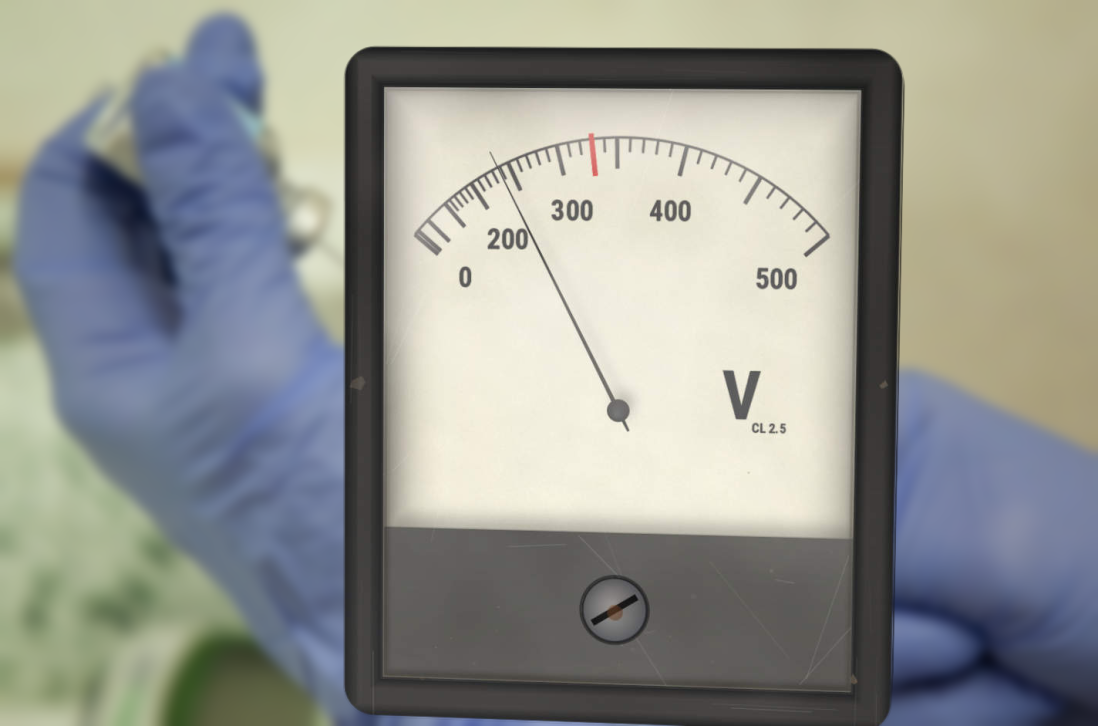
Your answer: 240 V
